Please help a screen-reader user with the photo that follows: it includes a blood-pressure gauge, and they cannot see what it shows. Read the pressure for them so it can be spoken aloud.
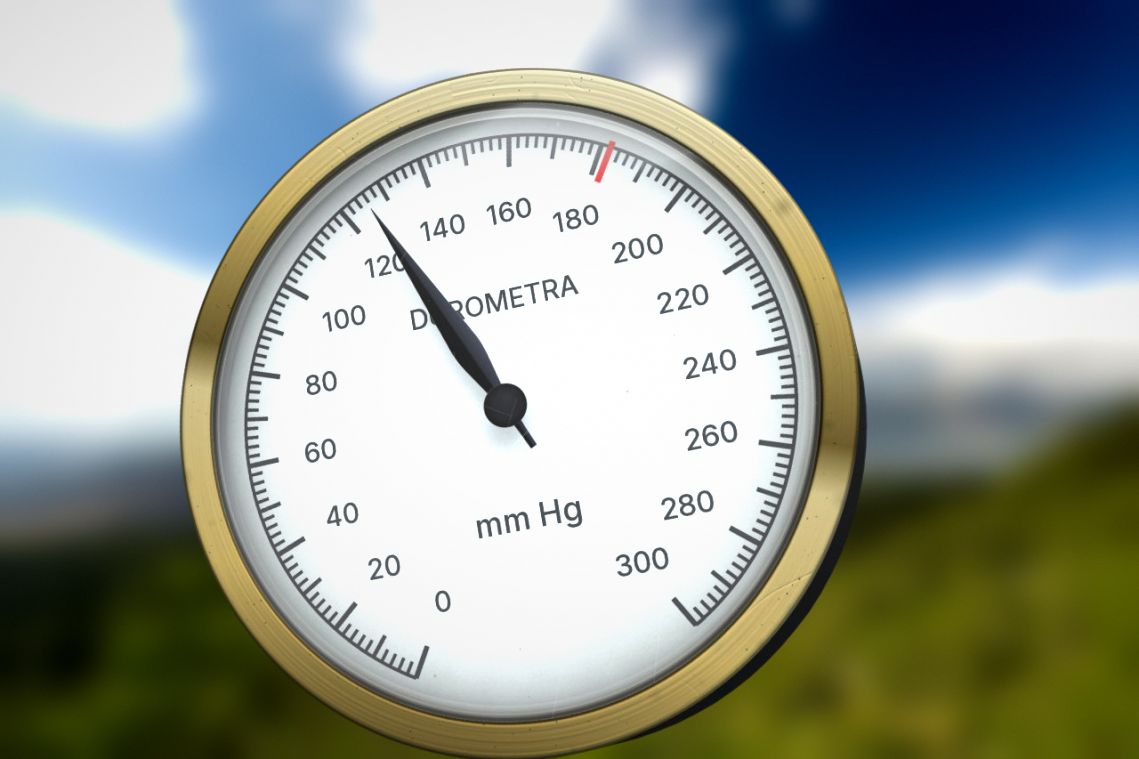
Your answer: 126 mmHg
